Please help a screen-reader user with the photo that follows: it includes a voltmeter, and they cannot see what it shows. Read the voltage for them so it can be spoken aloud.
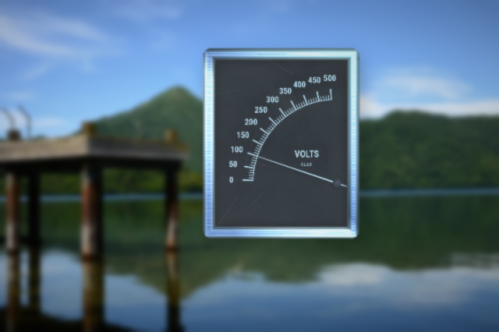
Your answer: 100 V
